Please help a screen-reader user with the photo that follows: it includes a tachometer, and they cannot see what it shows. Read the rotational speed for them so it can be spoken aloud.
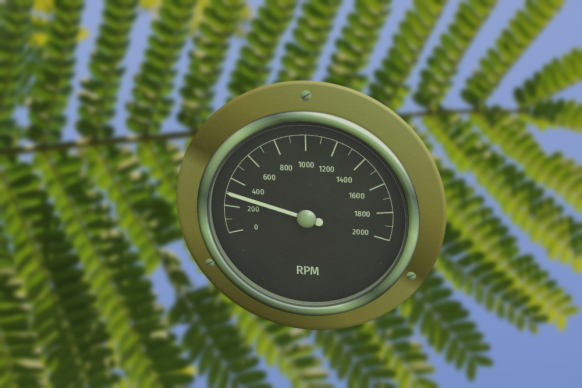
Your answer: 300 rpm
